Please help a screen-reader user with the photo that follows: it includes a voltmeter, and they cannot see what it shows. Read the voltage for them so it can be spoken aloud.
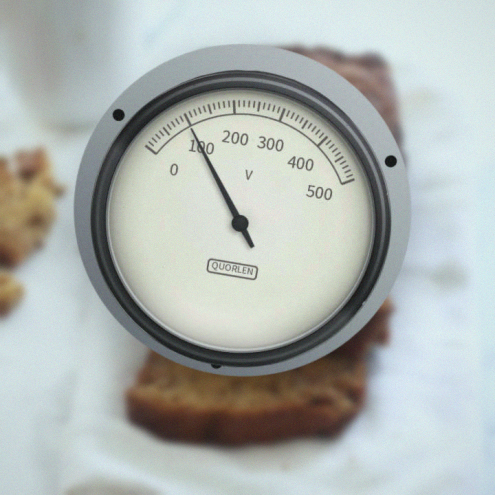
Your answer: 100 V
